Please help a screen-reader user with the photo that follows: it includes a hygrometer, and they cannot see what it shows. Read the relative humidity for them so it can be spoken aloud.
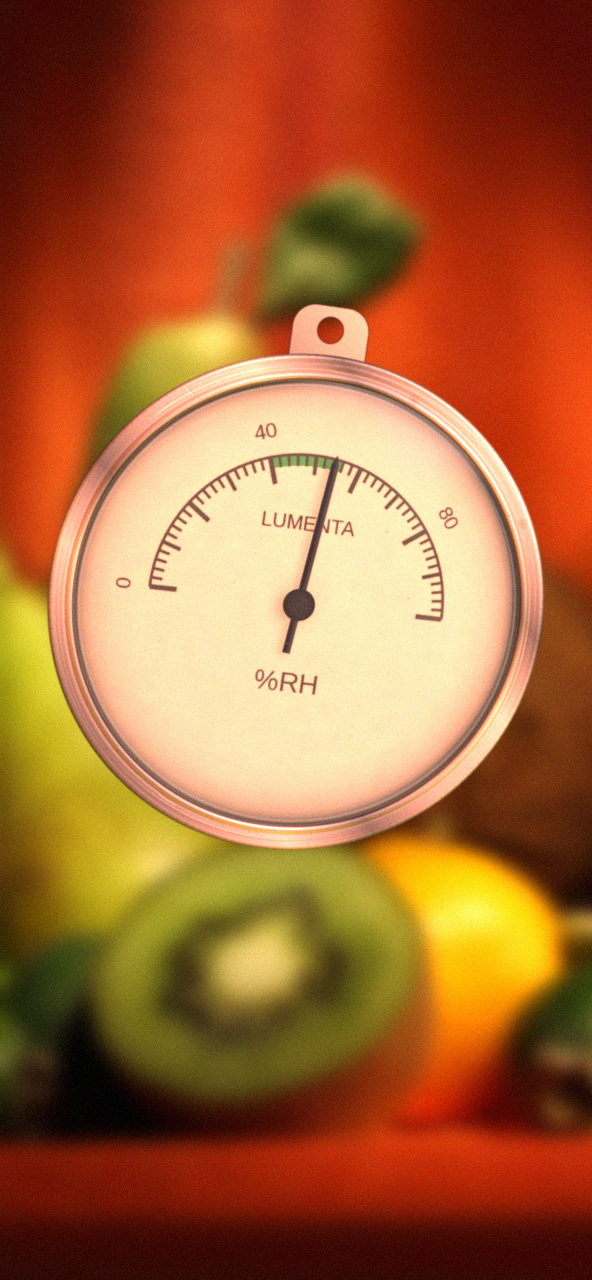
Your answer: 54 %
